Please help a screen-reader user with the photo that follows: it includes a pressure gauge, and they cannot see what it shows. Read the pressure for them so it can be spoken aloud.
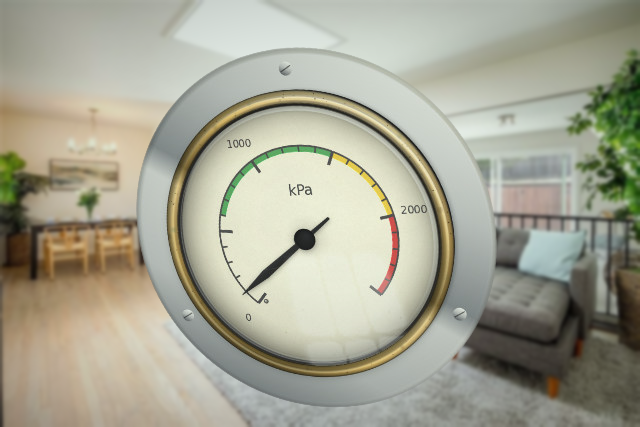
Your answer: 100 kPa
